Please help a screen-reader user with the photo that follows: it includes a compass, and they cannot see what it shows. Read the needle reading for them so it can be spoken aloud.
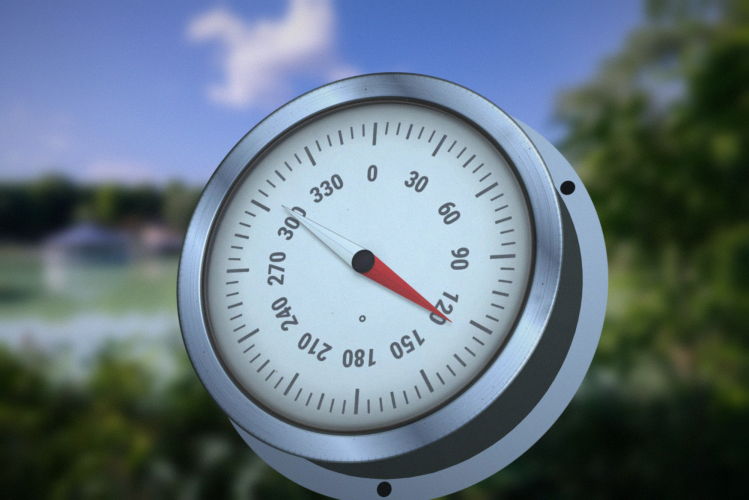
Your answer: 125 °
